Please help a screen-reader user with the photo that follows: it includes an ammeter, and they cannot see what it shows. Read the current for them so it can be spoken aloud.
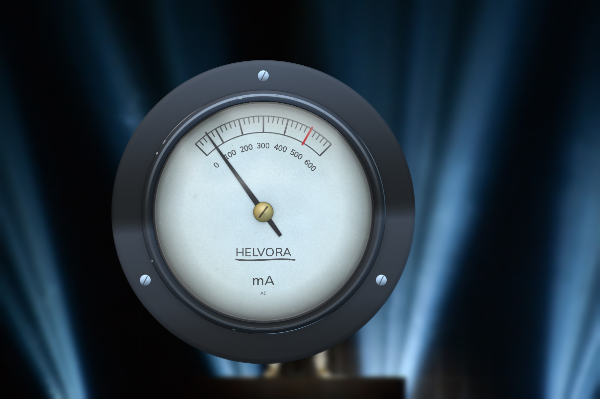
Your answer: 60 mA
